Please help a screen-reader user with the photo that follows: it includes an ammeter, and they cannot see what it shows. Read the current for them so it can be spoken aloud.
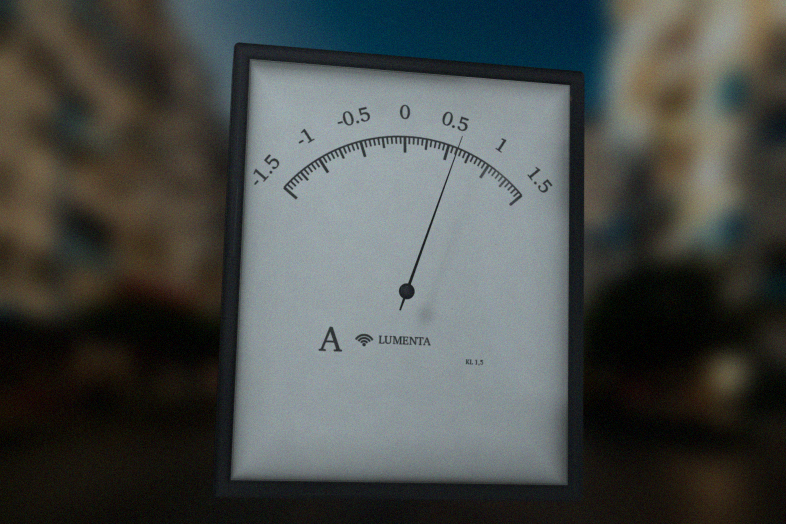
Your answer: 0.6 A
